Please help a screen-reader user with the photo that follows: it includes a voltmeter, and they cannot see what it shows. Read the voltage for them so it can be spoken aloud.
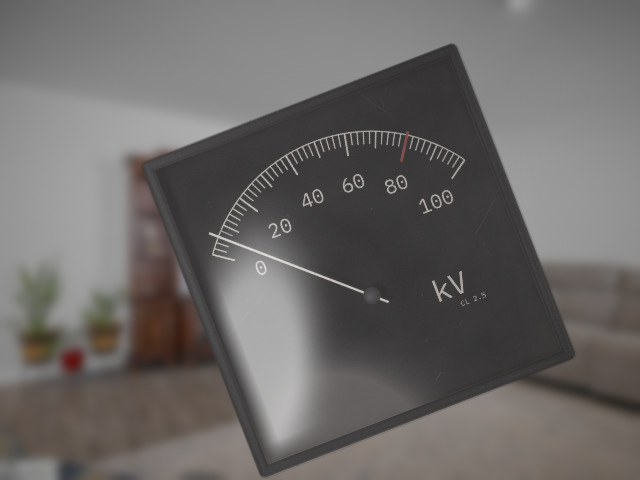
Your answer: 6 kV
